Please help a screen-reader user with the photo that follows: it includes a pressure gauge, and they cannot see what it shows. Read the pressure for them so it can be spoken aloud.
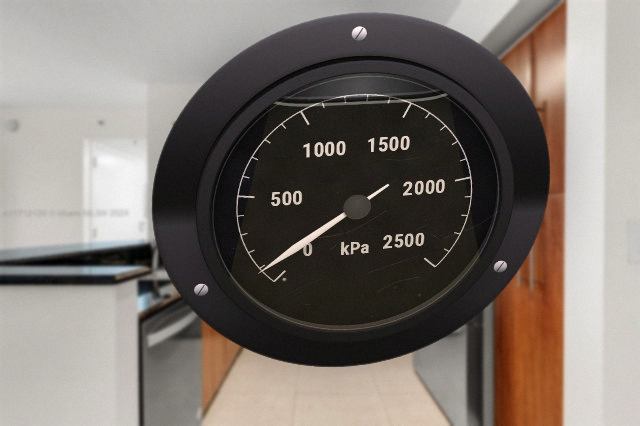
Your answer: 100 kPa
